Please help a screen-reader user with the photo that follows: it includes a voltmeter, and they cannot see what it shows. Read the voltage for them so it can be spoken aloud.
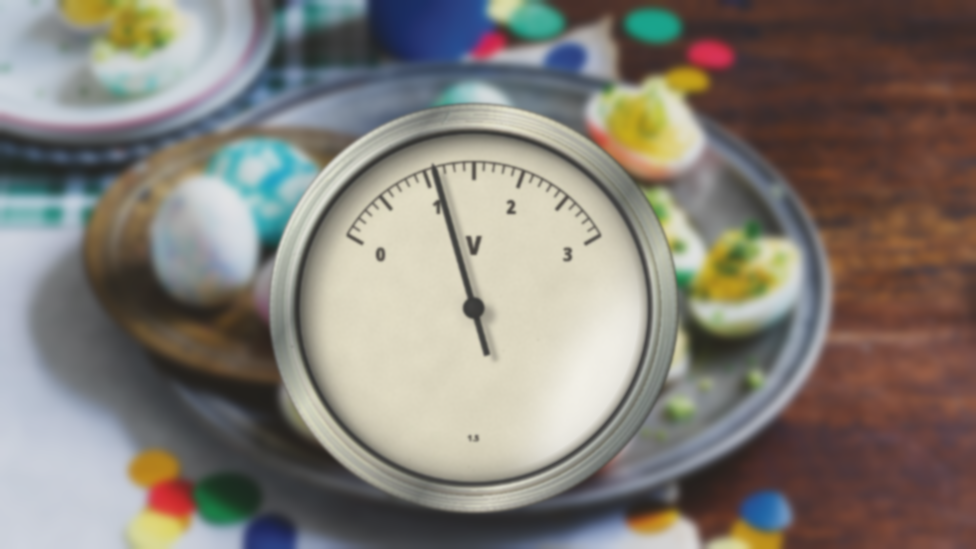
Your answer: 1.1 V
